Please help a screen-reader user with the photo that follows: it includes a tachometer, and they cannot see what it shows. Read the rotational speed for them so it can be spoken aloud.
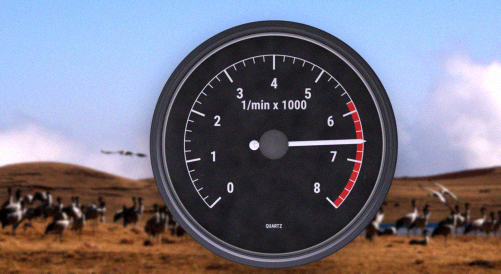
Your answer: 6600 rpm
